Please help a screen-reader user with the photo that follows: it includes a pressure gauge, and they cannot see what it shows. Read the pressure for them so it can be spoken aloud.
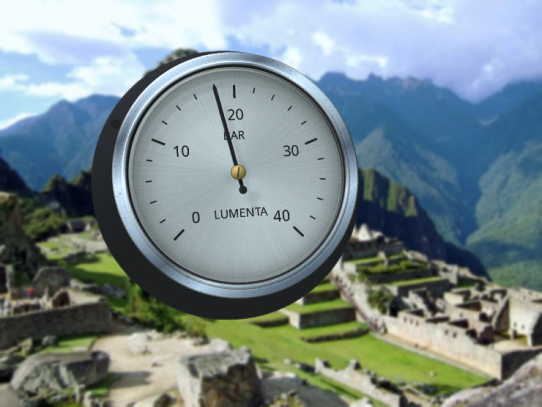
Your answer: 18 bar
